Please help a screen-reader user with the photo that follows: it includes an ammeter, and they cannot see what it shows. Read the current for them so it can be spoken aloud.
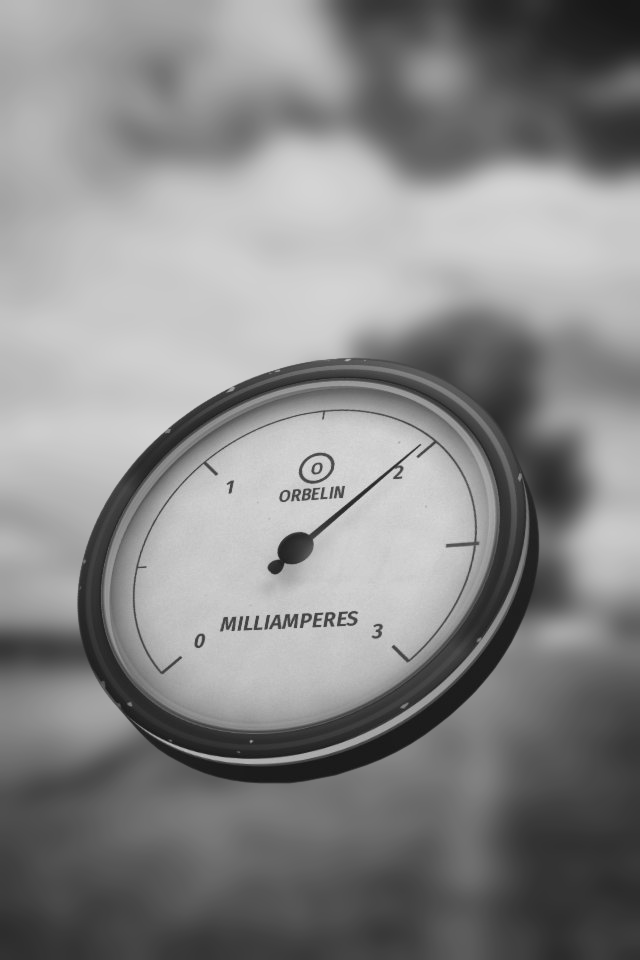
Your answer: 2 mA
